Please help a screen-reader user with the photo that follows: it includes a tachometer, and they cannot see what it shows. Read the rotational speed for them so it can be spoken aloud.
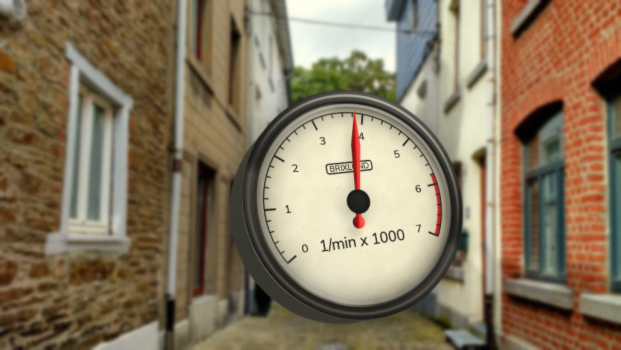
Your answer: 3800 rpm
